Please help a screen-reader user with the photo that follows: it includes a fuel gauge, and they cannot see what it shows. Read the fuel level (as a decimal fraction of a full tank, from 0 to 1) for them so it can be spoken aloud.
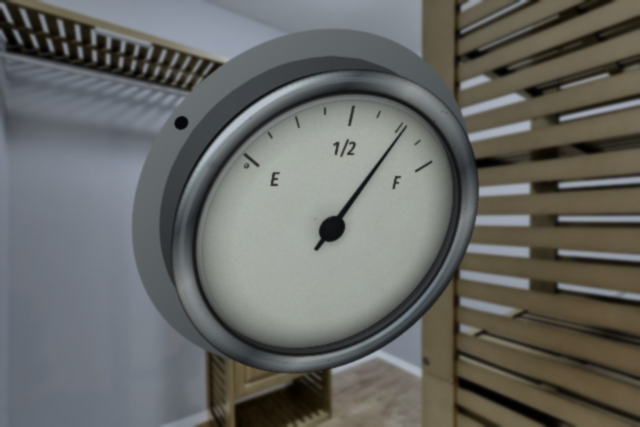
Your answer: 0.75
